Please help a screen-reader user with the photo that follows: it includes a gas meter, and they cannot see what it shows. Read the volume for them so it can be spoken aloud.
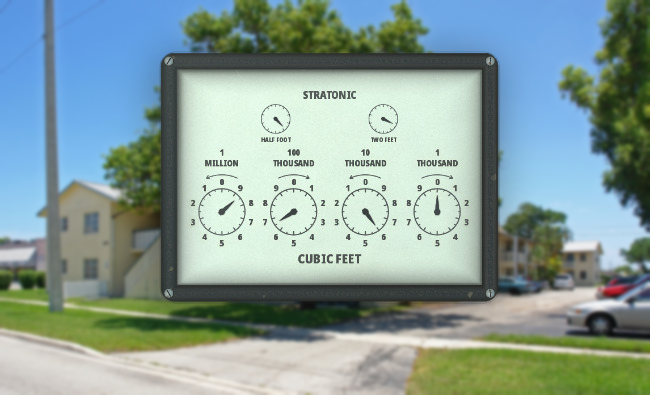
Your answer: 866000 ft³
